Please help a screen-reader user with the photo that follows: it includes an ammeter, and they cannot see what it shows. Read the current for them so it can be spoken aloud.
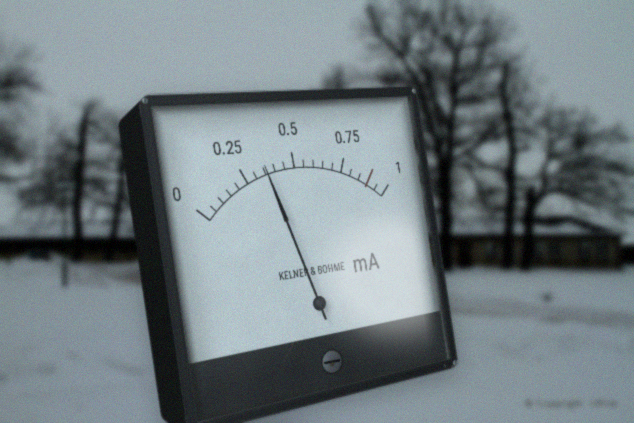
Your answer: 0.35 mA
